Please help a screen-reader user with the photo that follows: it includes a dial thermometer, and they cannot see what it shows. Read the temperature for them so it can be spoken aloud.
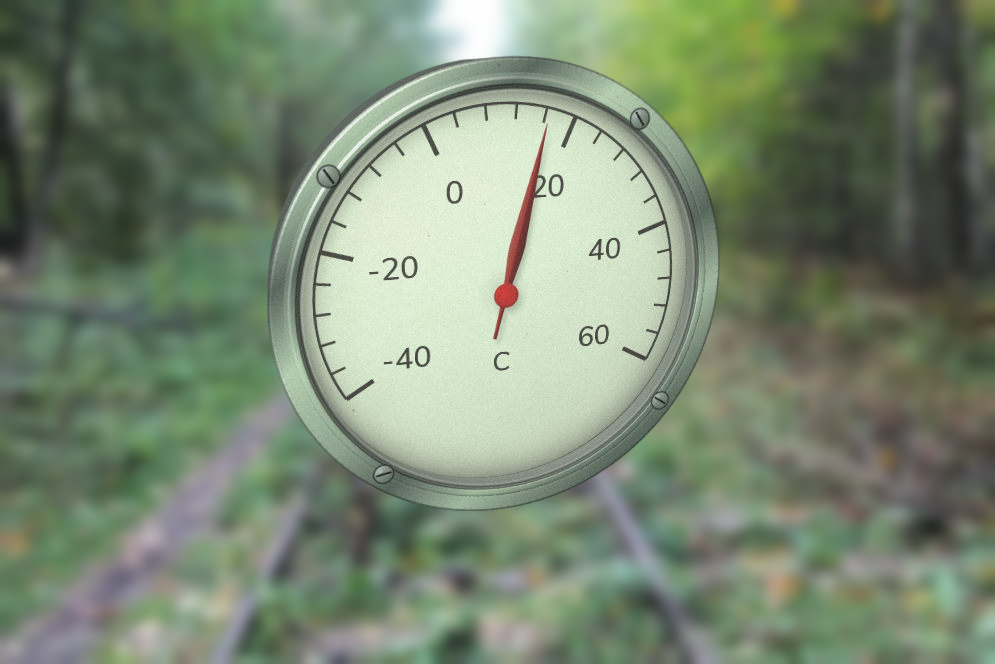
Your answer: 16 °C
